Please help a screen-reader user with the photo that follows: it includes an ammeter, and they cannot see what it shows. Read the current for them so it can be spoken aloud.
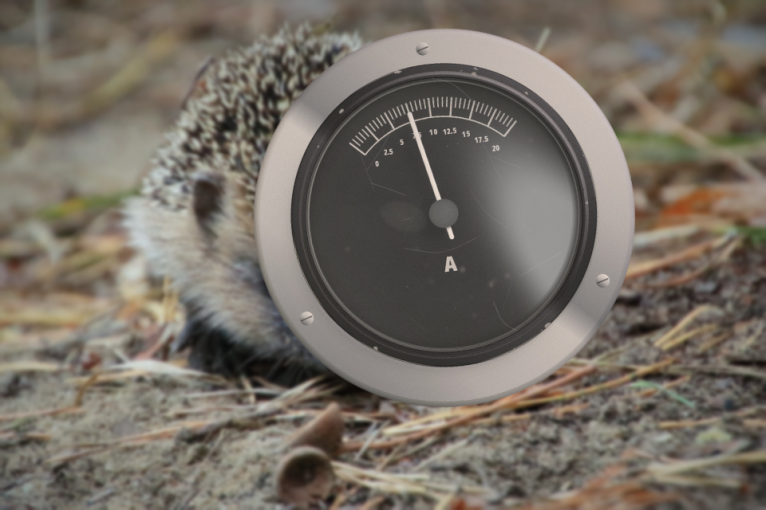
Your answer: 7.5 A
